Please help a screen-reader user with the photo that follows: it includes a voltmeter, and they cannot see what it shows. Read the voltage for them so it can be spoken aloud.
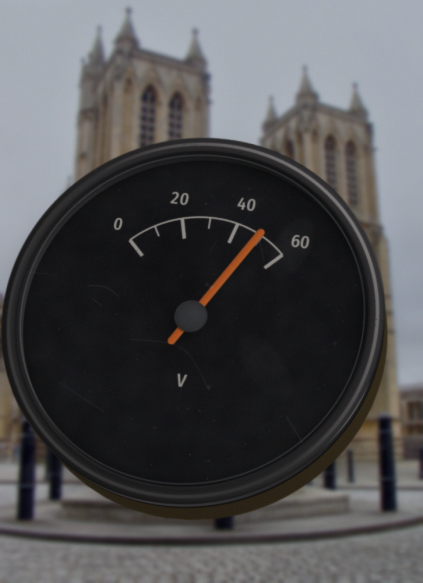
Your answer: 50 V
